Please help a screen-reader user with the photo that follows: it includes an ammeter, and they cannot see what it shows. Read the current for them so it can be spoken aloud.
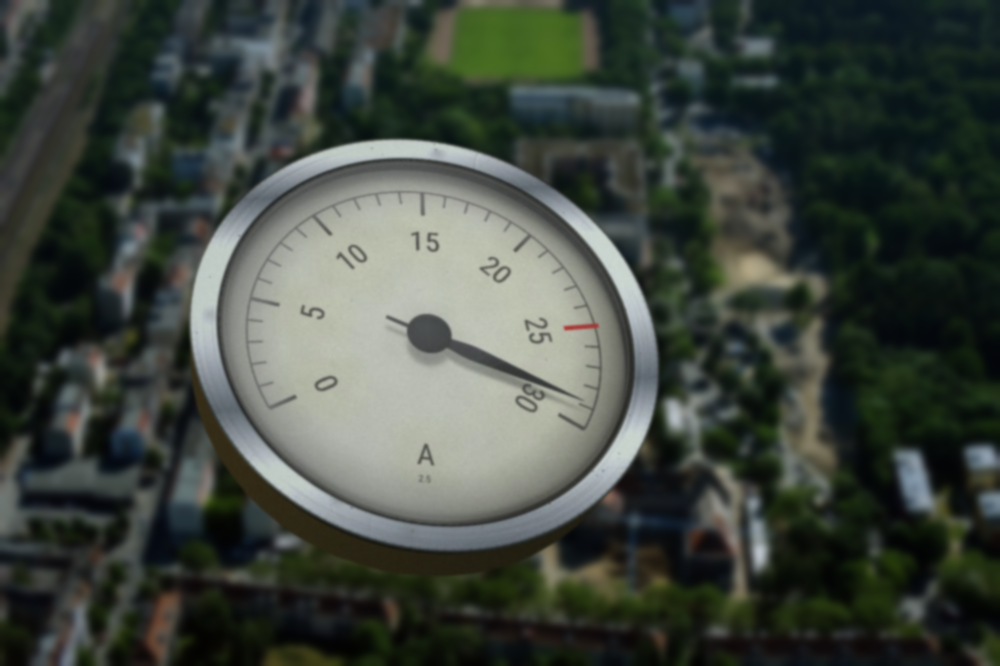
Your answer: 29 A
